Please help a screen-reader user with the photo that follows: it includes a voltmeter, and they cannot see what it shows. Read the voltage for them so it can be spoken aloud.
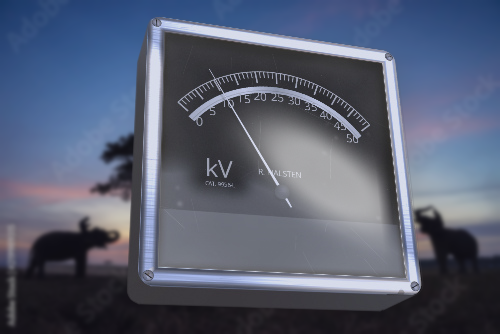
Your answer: 10 kV
